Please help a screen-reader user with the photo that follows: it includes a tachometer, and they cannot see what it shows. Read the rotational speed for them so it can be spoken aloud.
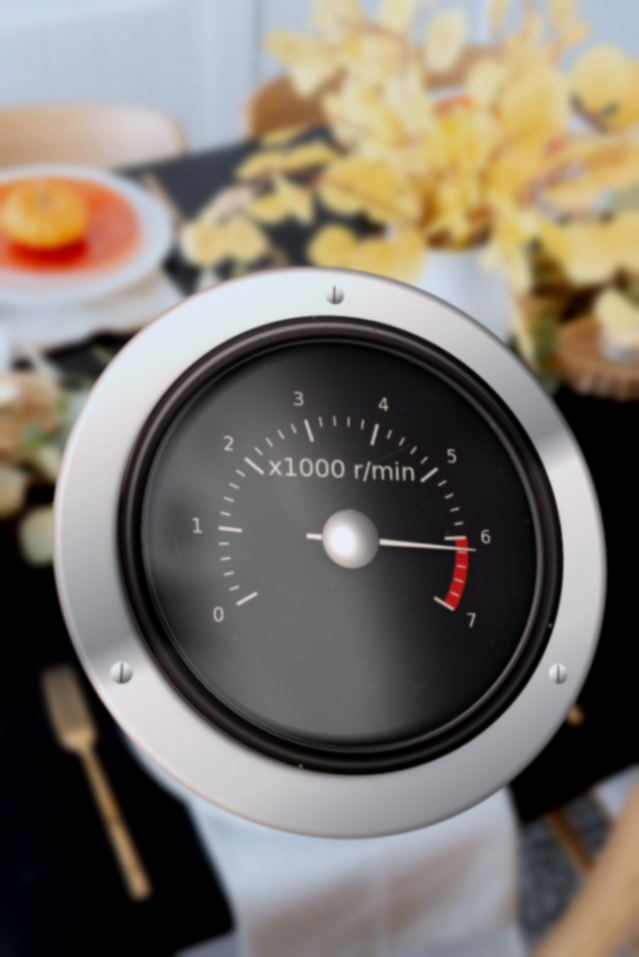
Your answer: 6200 rpm
